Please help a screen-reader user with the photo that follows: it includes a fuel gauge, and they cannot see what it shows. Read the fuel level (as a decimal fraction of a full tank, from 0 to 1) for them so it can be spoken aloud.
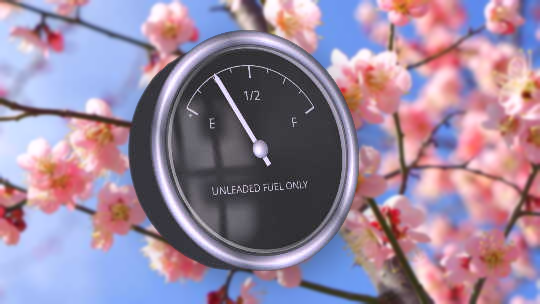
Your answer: 0.25
